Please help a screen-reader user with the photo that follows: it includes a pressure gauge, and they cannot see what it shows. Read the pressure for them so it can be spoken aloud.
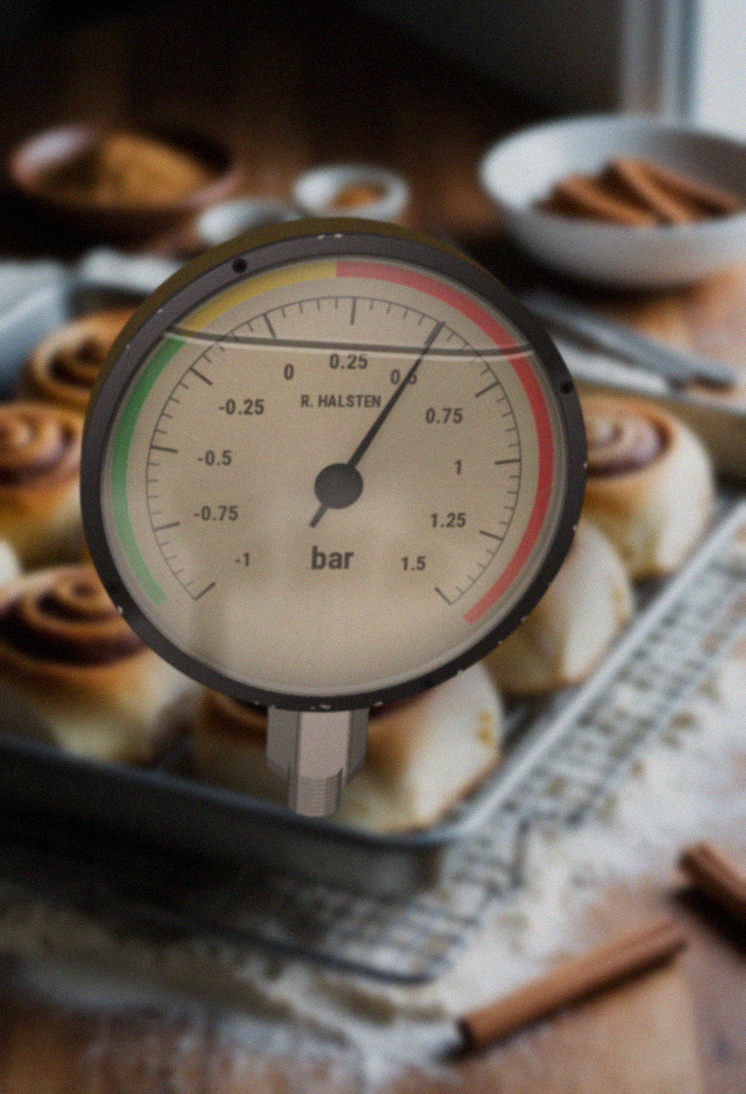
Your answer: 0.5 bar
